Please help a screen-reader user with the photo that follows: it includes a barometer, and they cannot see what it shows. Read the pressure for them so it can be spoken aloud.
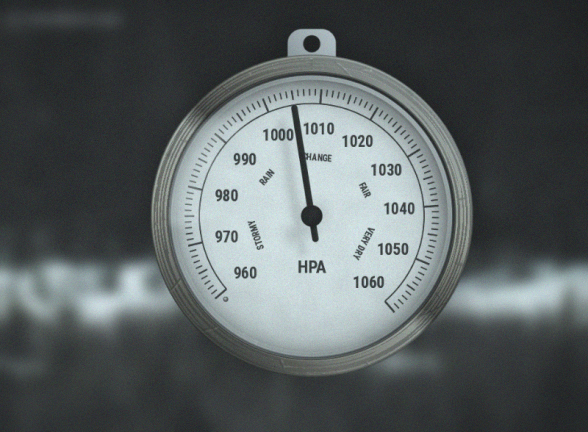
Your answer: 1005 hPa
